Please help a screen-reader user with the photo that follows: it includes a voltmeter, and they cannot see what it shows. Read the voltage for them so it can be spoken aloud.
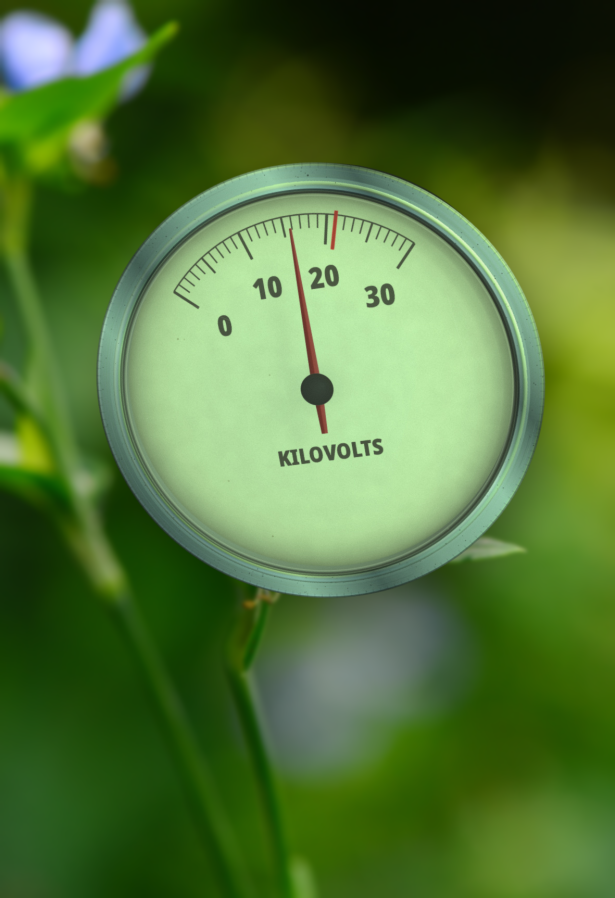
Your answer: 16 kV
